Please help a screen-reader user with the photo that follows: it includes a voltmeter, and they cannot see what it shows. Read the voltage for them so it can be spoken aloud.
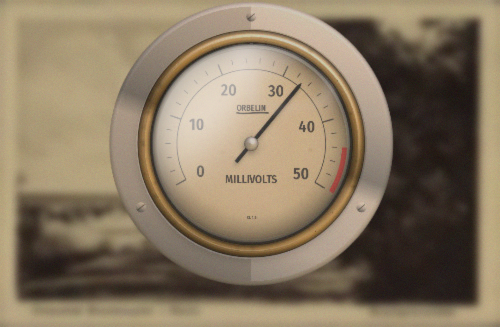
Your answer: 33 mV
